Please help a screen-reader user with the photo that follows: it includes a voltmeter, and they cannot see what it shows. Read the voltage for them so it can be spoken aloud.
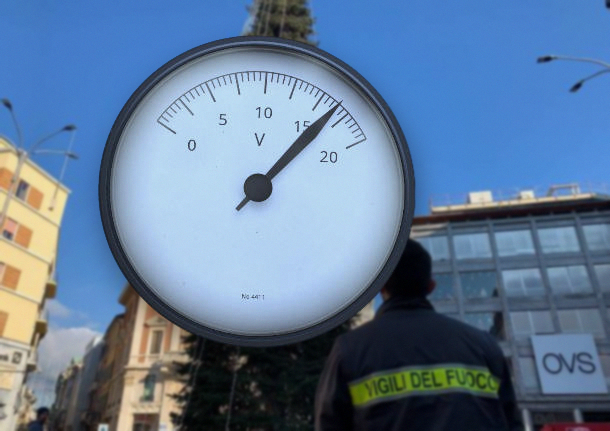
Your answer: 16.5 V
